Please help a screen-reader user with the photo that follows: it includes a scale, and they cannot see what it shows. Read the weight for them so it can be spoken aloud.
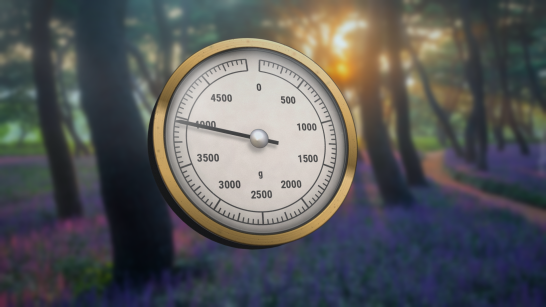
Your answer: 3950 g
